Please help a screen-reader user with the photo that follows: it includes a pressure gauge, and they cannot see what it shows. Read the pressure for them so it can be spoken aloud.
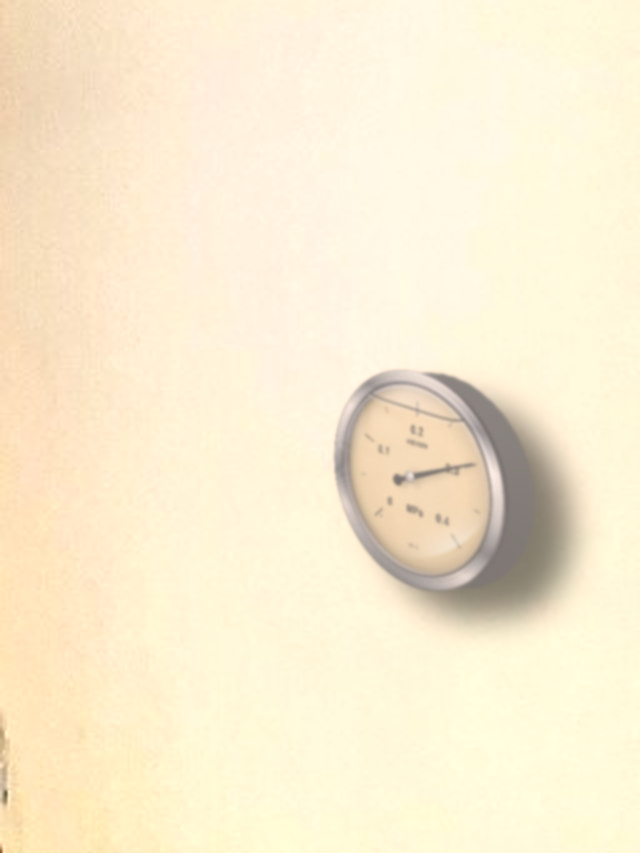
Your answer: 0.3 MPa
